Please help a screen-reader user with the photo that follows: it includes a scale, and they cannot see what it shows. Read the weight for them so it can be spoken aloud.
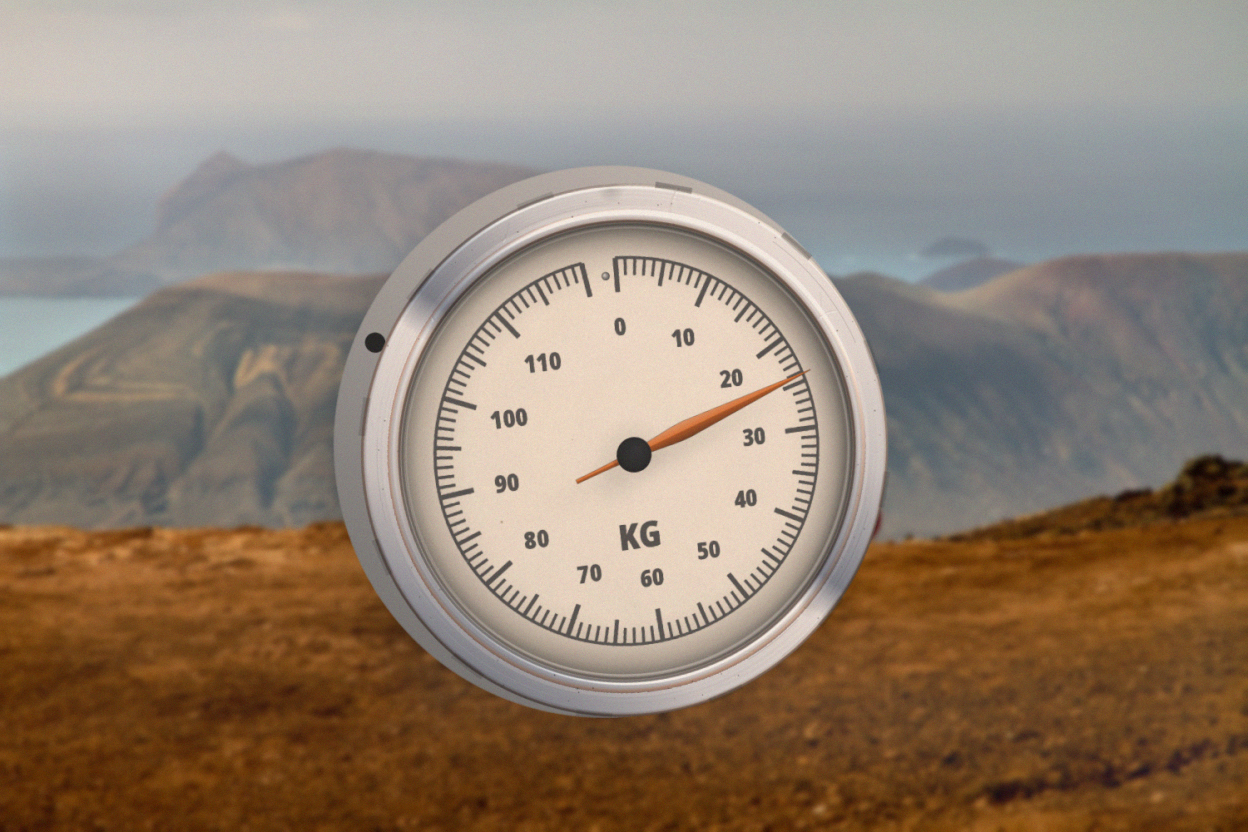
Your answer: 24 kg
